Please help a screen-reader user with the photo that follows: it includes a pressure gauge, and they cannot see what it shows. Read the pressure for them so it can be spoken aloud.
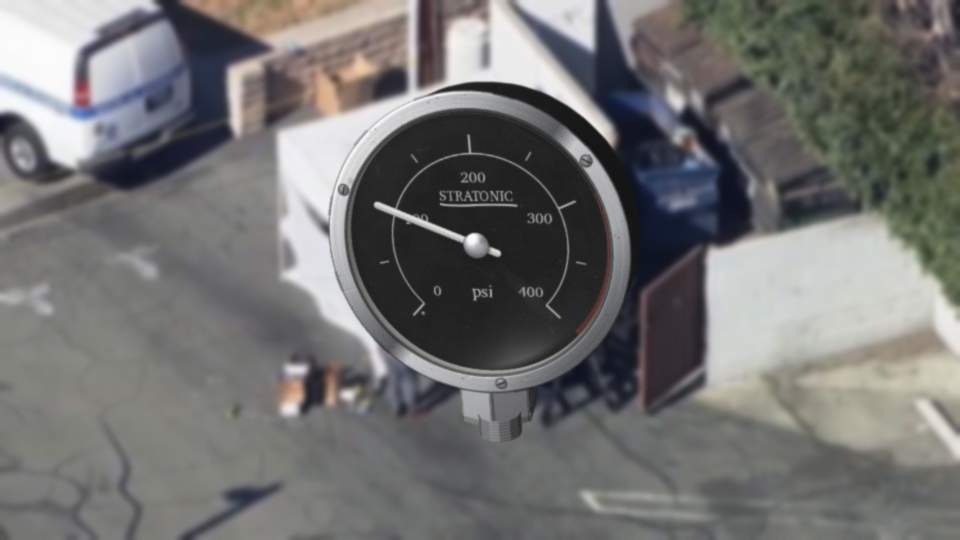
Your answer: 100 psi
